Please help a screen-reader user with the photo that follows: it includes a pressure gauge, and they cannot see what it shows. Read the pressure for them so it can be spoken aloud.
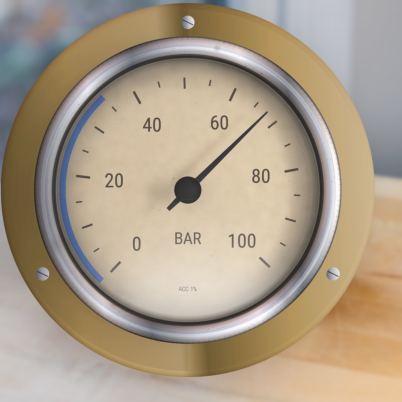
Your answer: 67.5 bar
